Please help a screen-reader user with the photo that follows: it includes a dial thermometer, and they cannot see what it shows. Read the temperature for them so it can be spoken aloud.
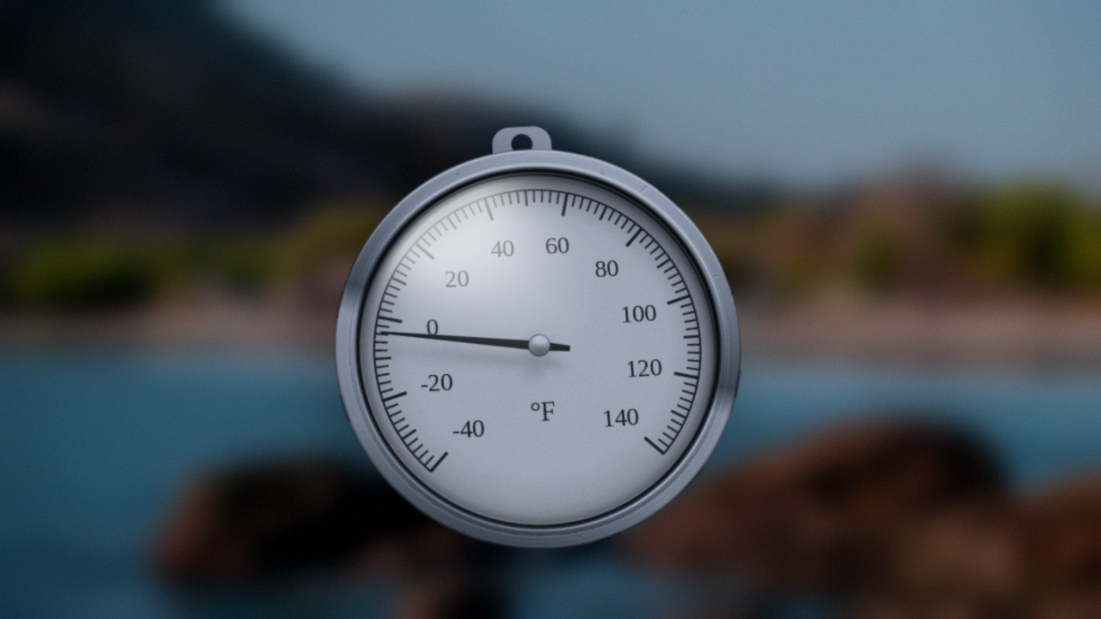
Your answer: -4 °F
